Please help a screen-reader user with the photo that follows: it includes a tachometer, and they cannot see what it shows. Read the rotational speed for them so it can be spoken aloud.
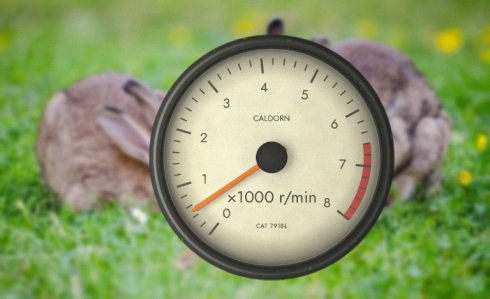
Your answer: 500 rpm
